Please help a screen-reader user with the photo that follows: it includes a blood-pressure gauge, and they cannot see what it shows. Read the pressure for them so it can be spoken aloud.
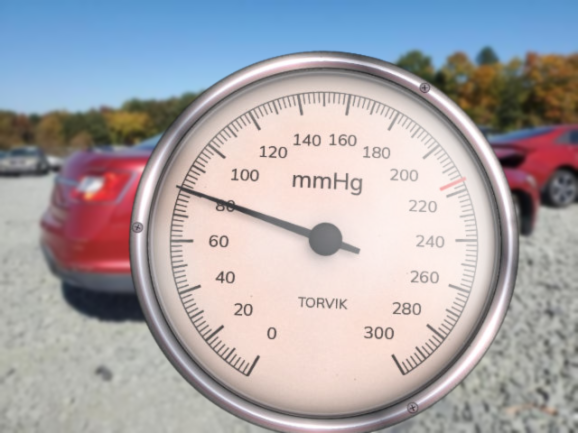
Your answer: 80 mmHg
